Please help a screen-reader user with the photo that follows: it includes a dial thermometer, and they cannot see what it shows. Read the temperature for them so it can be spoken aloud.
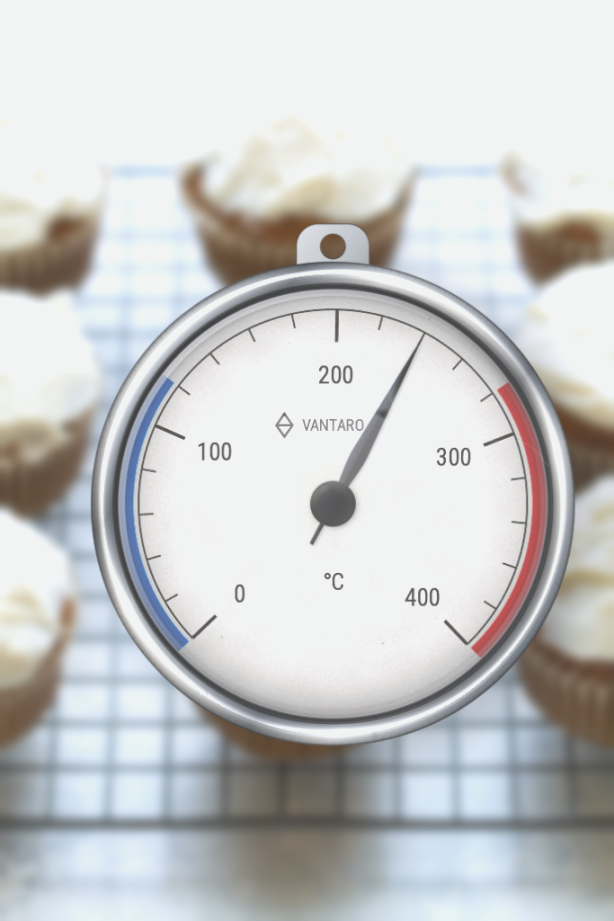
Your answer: 240 °C
